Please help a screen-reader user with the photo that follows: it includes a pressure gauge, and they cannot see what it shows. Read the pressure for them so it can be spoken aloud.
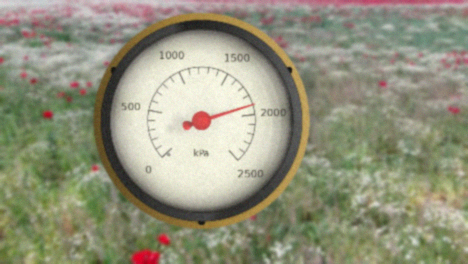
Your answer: 1900 kPa
